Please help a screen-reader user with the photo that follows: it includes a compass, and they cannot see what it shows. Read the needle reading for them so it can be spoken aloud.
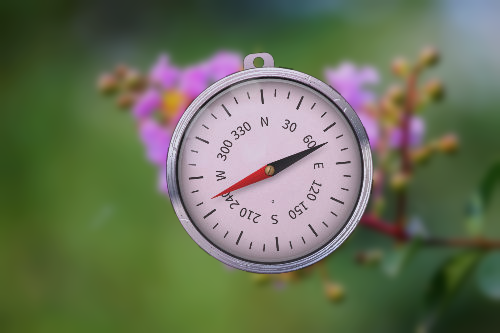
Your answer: 250 °
